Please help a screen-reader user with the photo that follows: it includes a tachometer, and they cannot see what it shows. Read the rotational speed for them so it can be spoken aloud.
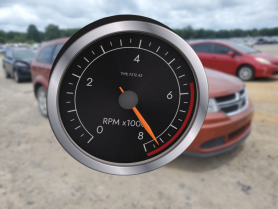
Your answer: 7625 rpm
